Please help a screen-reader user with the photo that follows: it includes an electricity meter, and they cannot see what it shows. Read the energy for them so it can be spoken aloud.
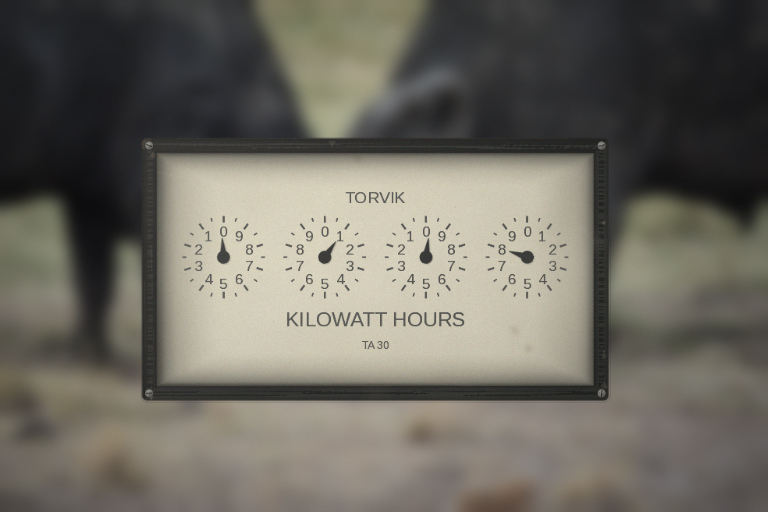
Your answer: 98 kWh
